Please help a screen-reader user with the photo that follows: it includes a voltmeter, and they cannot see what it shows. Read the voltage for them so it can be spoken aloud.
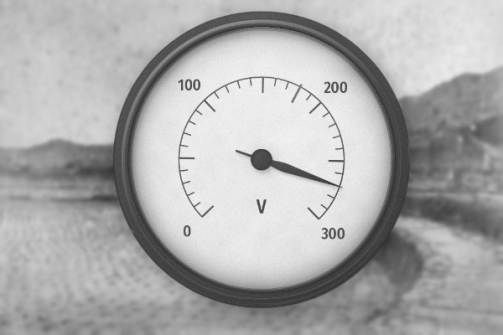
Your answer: 270 V
